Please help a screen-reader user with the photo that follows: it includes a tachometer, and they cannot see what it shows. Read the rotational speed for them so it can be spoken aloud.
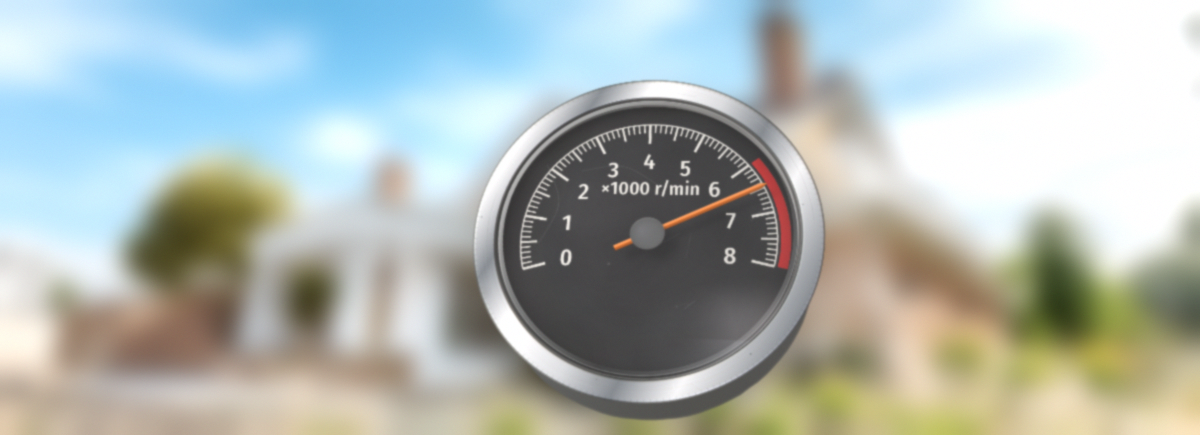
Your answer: 6500 rpm
